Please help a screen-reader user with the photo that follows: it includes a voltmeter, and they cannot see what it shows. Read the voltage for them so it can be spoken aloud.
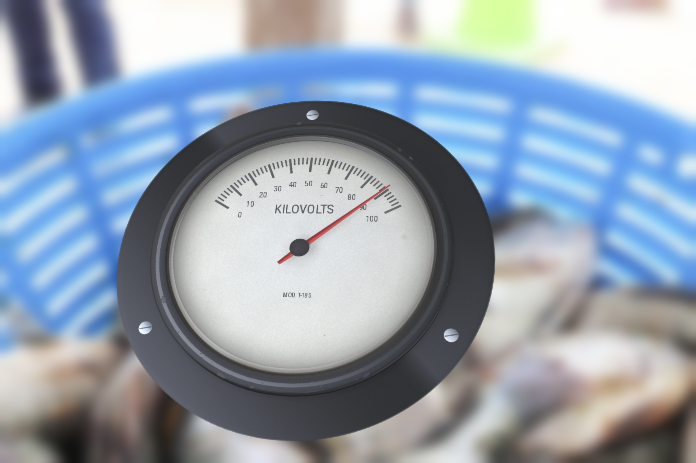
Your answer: 90 kV
